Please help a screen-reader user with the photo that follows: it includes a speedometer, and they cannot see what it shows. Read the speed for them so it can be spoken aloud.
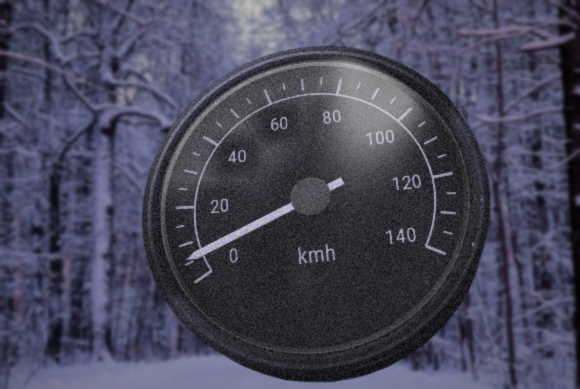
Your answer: 5 km/h
